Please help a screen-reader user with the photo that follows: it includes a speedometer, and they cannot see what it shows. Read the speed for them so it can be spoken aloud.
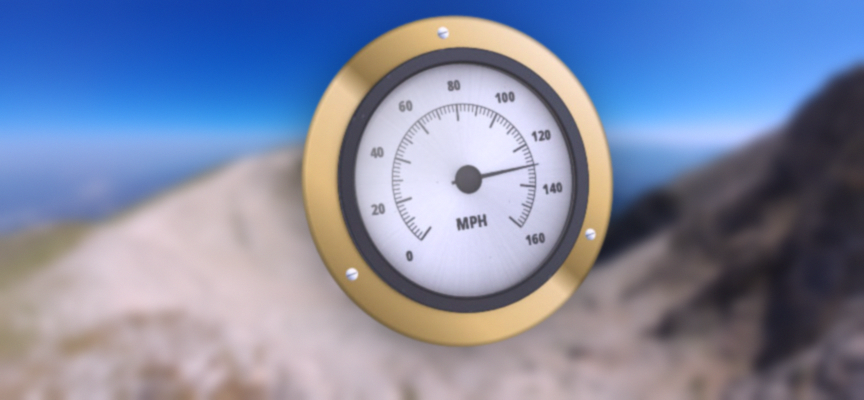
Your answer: 130 mph
